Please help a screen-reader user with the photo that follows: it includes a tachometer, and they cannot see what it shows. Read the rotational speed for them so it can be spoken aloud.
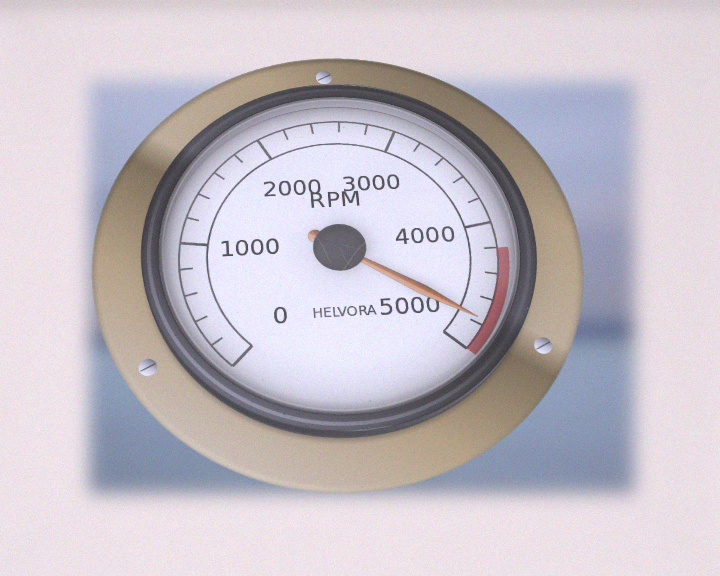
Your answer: 4800 rpm
